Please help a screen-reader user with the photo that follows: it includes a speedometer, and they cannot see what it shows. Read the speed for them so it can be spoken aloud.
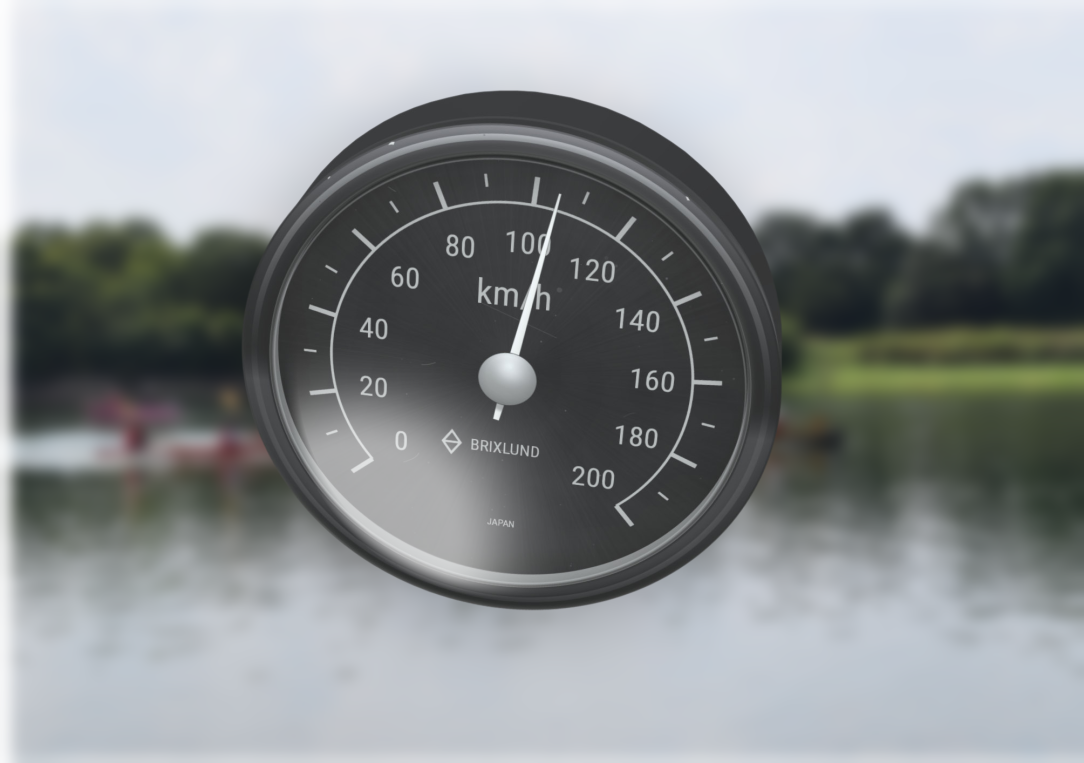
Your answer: 105 km/h
